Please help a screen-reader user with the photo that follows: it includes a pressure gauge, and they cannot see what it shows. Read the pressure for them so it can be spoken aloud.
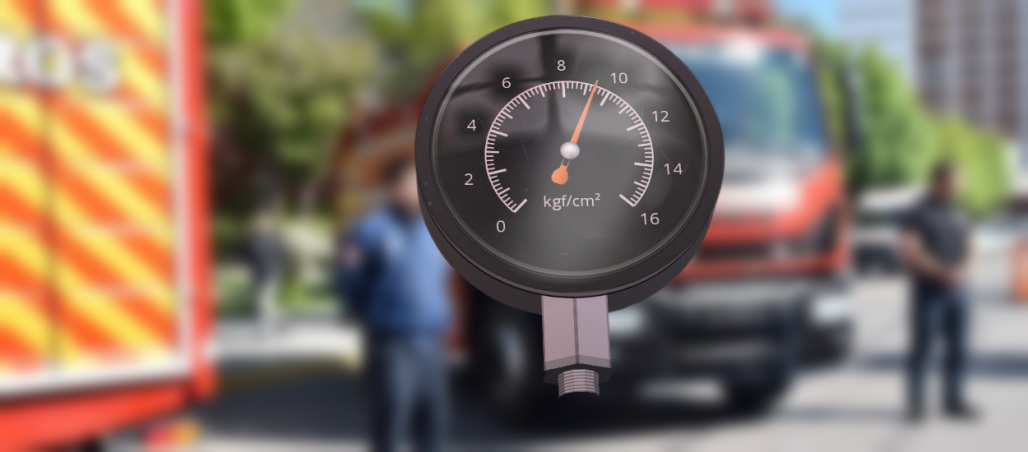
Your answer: 9.4 kg/cm²
